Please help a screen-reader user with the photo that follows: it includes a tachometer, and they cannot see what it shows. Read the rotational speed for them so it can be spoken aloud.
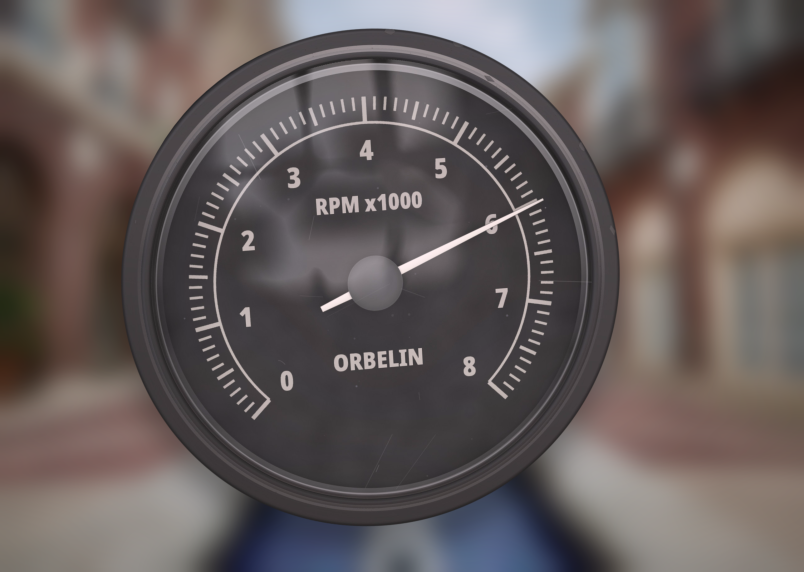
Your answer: 6000 rpm
